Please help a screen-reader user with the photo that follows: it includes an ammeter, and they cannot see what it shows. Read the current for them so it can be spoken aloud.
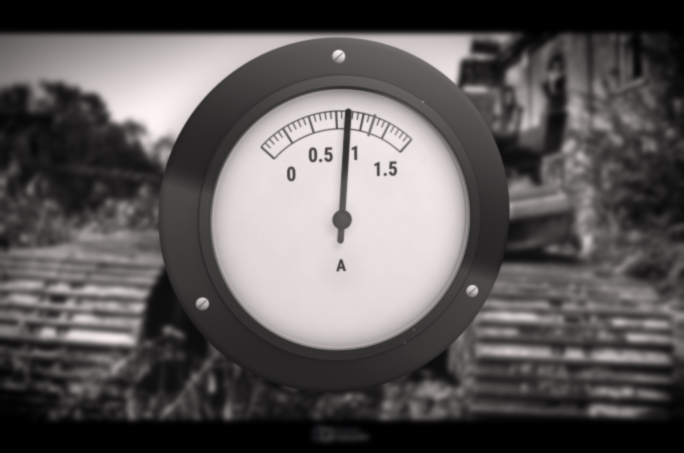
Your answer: 0.85 A
